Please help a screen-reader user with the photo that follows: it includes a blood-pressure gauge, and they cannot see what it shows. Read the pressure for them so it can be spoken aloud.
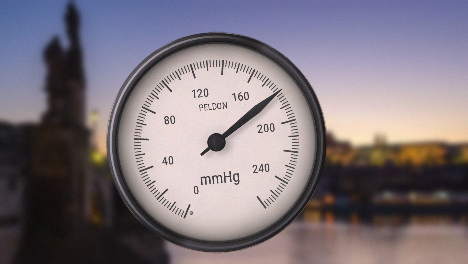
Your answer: 180 mmHg
